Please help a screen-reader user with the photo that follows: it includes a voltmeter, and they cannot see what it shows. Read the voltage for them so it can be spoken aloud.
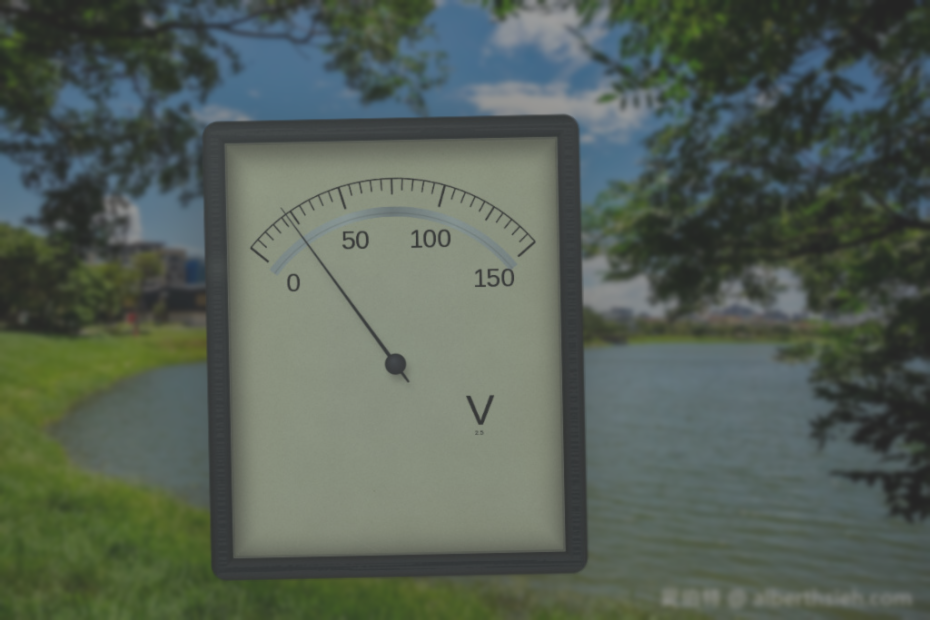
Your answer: 22.5 V
